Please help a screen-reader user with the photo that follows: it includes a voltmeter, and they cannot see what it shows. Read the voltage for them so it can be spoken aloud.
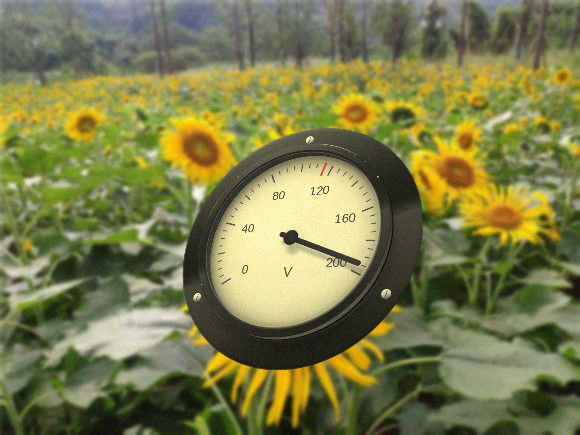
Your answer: 195 V
